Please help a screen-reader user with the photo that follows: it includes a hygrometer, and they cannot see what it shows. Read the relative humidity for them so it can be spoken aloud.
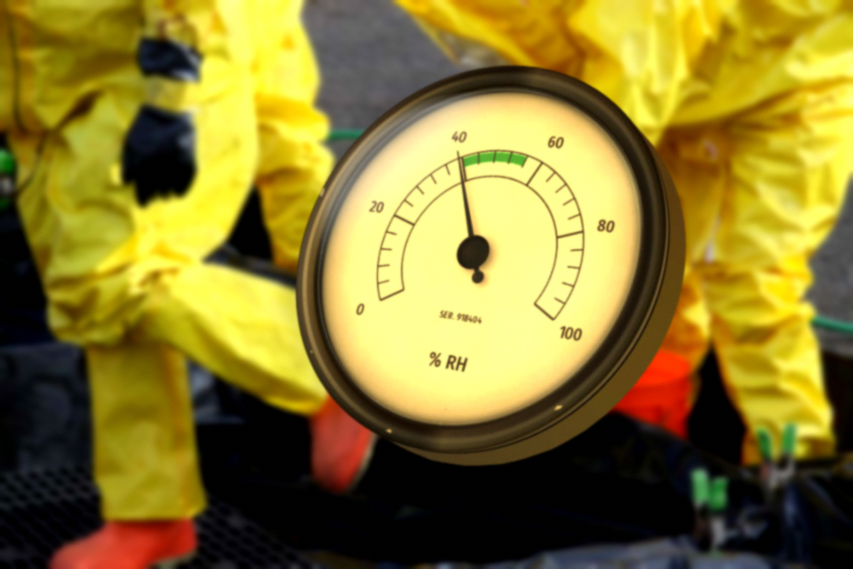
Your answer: 40 %
